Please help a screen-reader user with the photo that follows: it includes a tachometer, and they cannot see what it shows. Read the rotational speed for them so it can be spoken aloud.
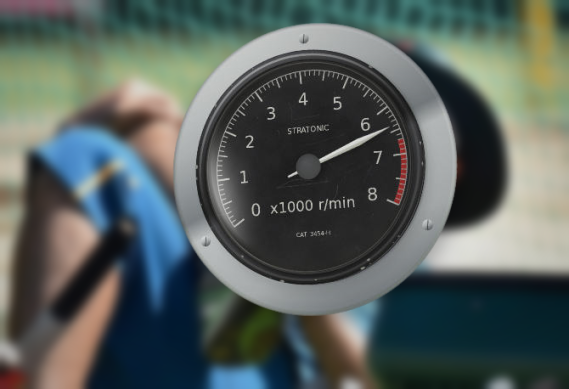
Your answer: 6400 rpm
